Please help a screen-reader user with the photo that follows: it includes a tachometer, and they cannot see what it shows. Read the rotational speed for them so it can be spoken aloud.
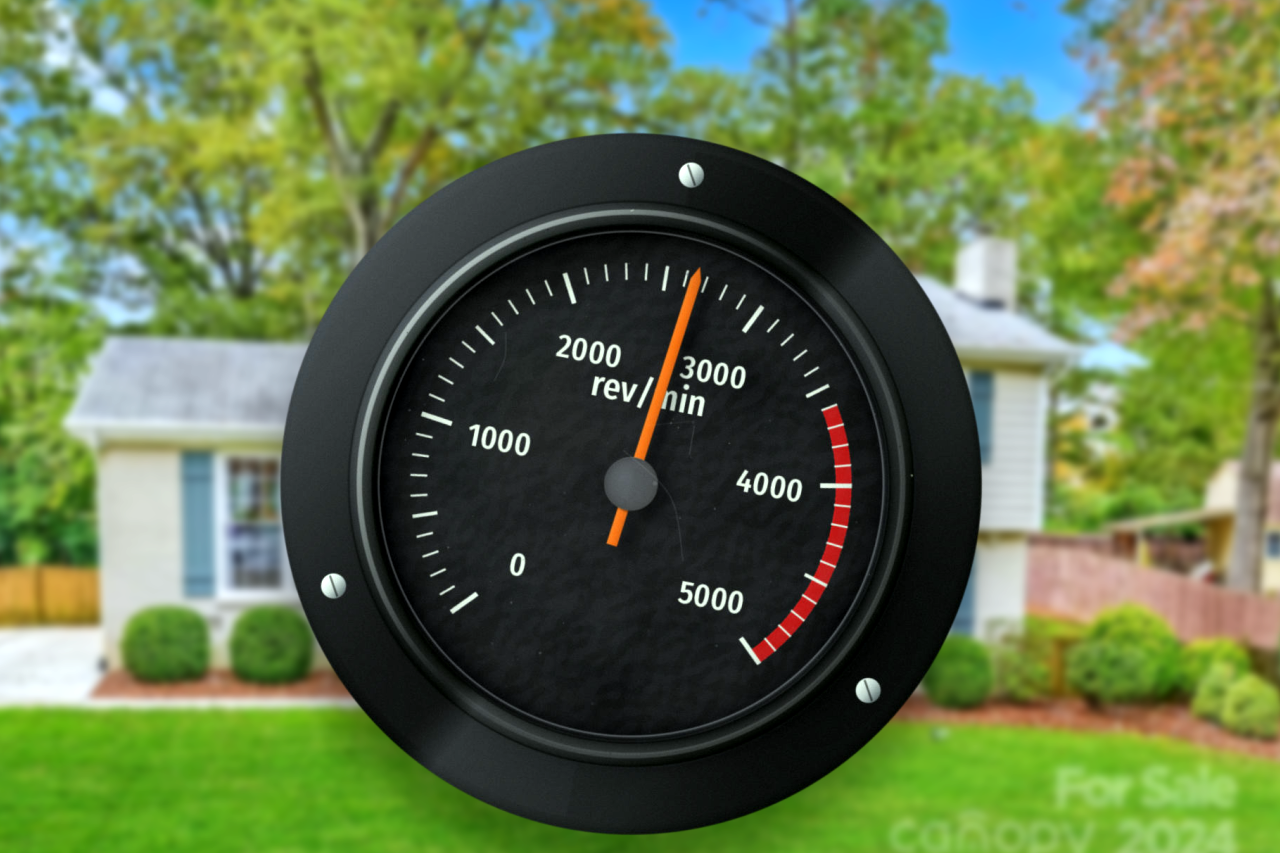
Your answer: 2650 rpm
